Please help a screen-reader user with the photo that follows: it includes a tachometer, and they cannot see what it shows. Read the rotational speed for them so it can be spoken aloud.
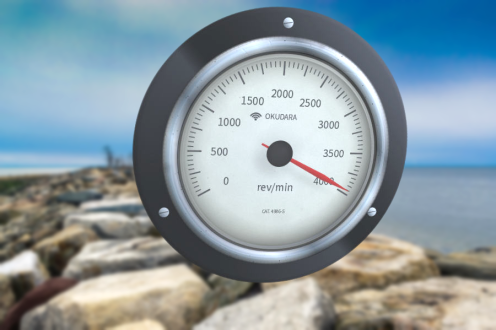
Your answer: 3950 rpm
